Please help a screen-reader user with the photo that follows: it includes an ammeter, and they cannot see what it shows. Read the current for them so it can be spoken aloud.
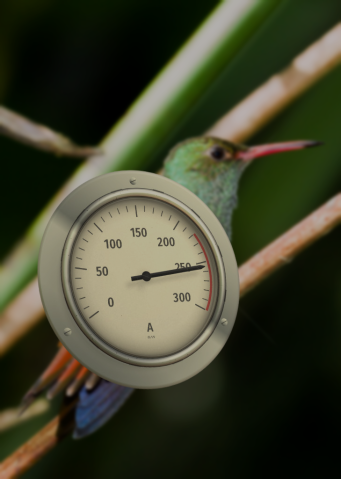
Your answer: 255 A
